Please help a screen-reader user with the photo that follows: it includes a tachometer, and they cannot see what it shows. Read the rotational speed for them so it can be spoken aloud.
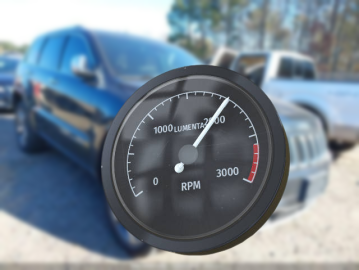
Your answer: 2000 rpm
